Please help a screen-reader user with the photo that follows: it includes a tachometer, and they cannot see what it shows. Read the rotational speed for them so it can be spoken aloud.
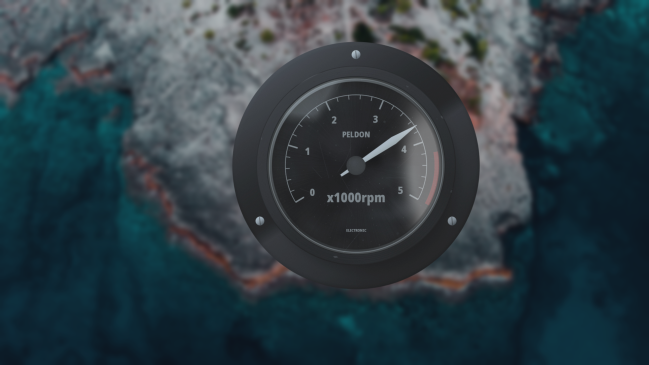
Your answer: 3700 rpm
